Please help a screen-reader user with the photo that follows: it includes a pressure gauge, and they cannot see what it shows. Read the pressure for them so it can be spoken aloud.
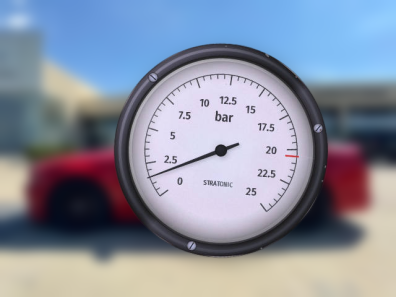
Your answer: 1.5 bar
